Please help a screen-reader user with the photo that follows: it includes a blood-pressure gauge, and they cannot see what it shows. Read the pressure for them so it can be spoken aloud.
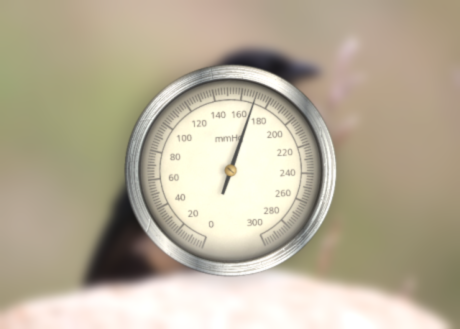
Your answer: 170 mmHg
